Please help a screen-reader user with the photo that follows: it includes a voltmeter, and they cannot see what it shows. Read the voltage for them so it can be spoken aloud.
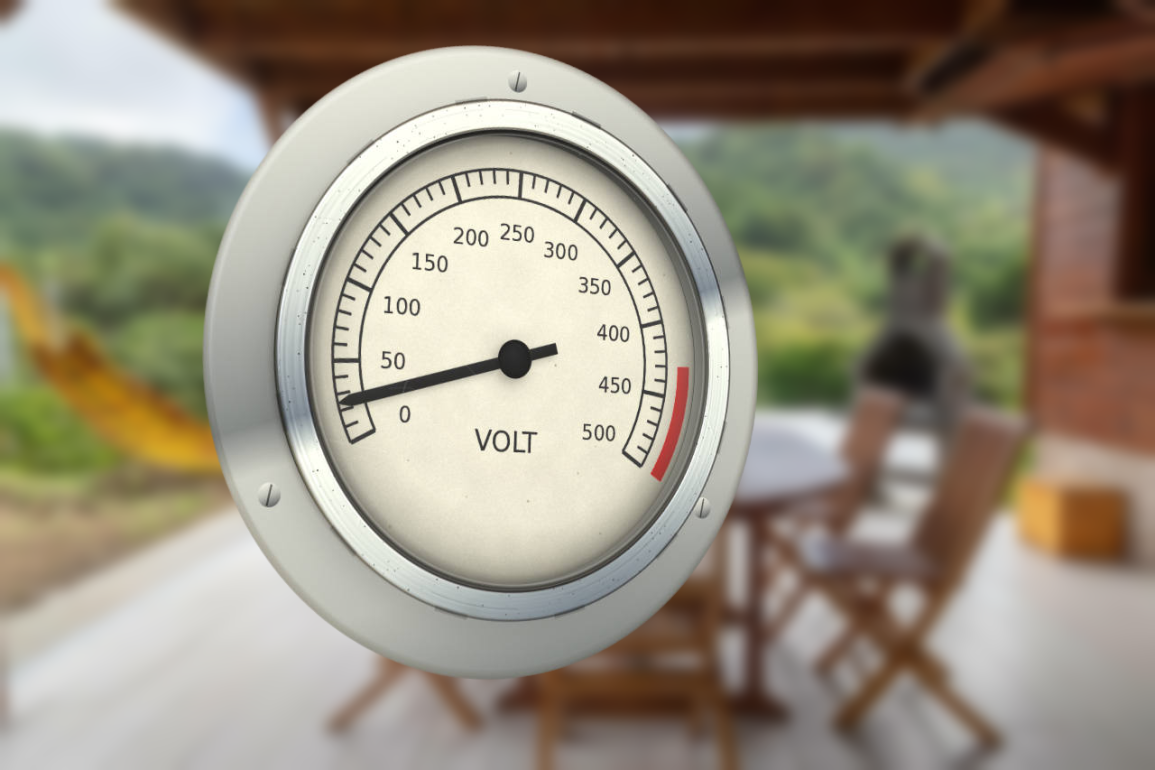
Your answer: 25 V
